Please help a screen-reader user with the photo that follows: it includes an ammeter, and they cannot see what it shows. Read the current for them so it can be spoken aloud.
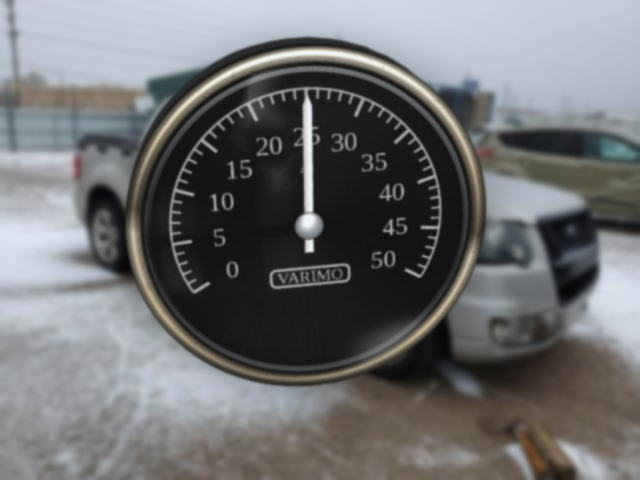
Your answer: 25 A
